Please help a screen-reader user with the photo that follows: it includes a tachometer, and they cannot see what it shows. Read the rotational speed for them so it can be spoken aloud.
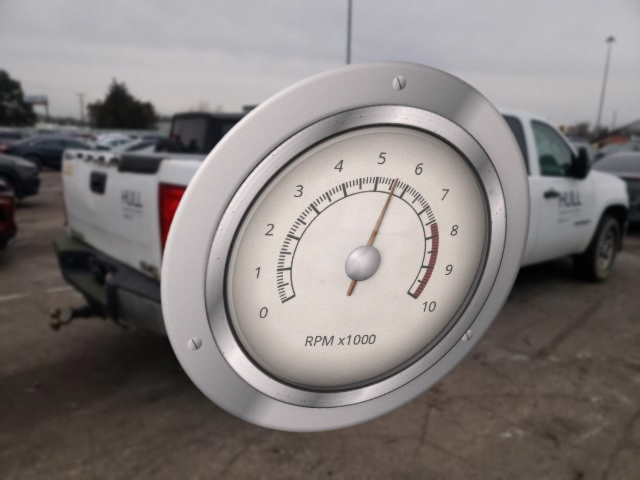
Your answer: 5500 rpm
